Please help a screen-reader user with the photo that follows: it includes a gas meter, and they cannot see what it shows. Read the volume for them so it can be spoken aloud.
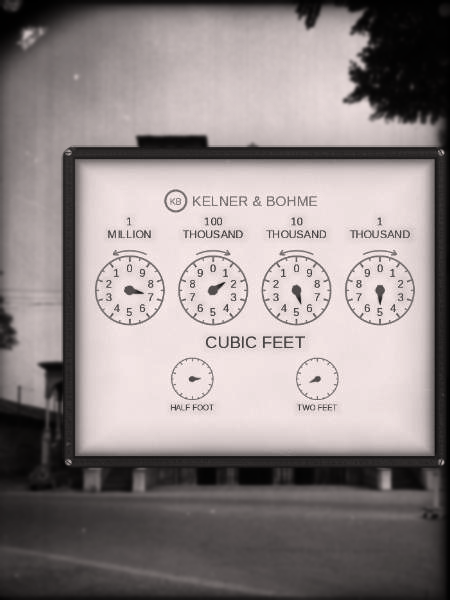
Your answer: 715500 ft³
